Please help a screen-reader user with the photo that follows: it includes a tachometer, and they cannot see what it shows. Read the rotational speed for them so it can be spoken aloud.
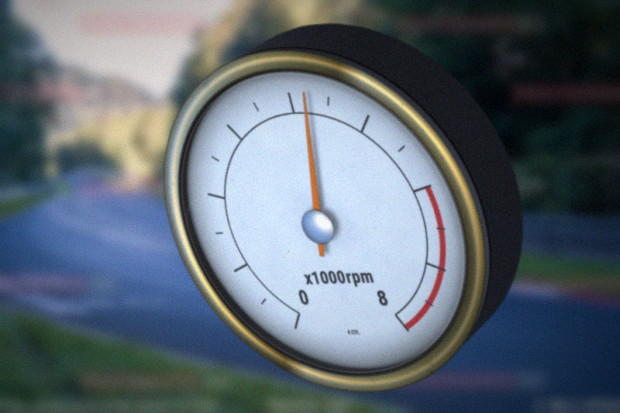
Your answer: 4250 rpm
